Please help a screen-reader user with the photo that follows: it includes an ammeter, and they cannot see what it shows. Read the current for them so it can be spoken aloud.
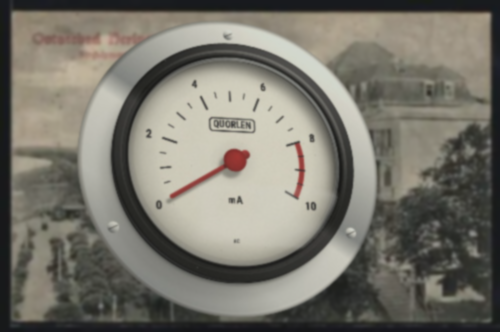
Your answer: 0 mA
